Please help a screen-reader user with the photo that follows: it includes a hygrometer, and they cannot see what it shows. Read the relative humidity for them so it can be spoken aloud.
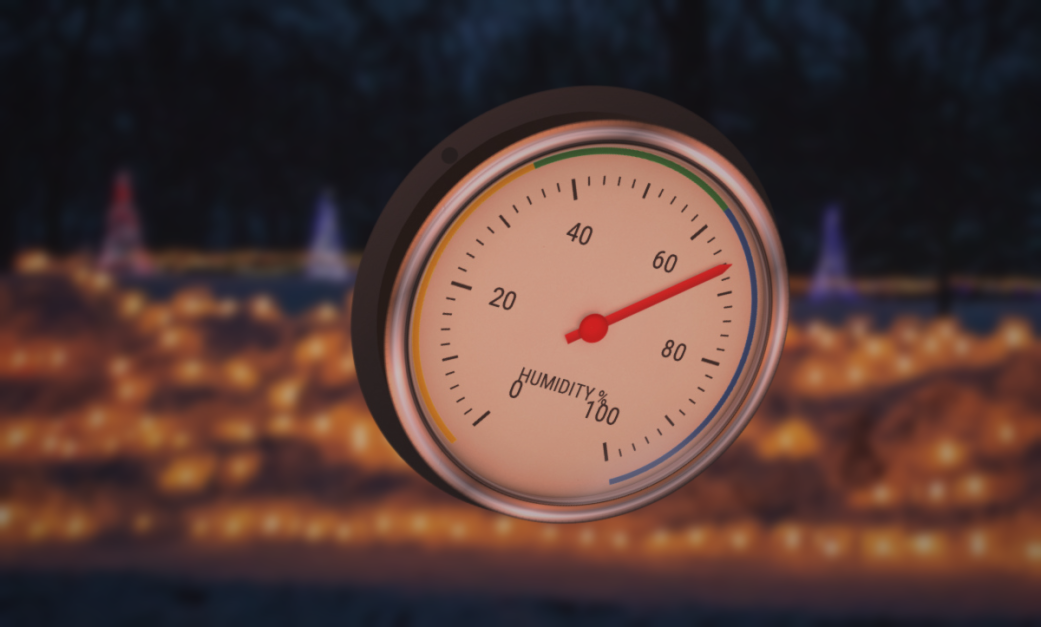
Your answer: 66 %
